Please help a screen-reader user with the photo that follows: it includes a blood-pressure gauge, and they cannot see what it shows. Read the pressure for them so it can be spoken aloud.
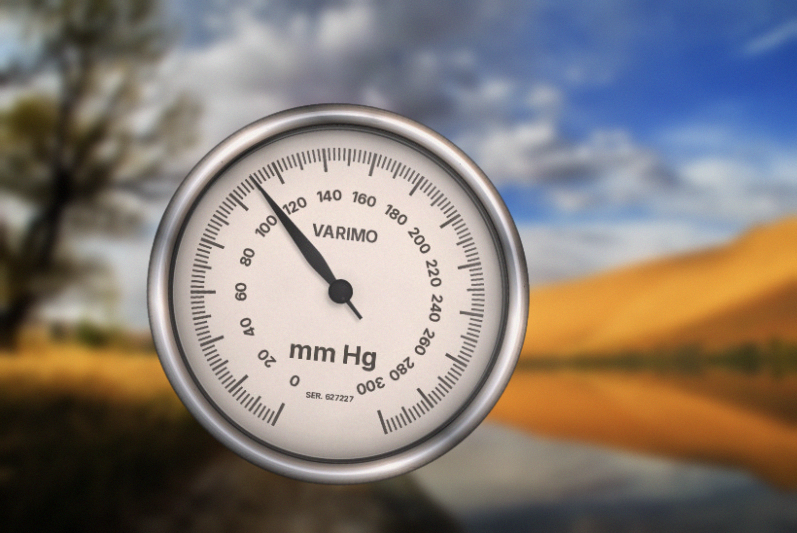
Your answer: 110 mmHg
